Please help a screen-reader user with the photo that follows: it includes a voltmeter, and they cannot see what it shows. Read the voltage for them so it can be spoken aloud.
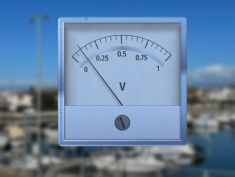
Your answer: 0.1 V
